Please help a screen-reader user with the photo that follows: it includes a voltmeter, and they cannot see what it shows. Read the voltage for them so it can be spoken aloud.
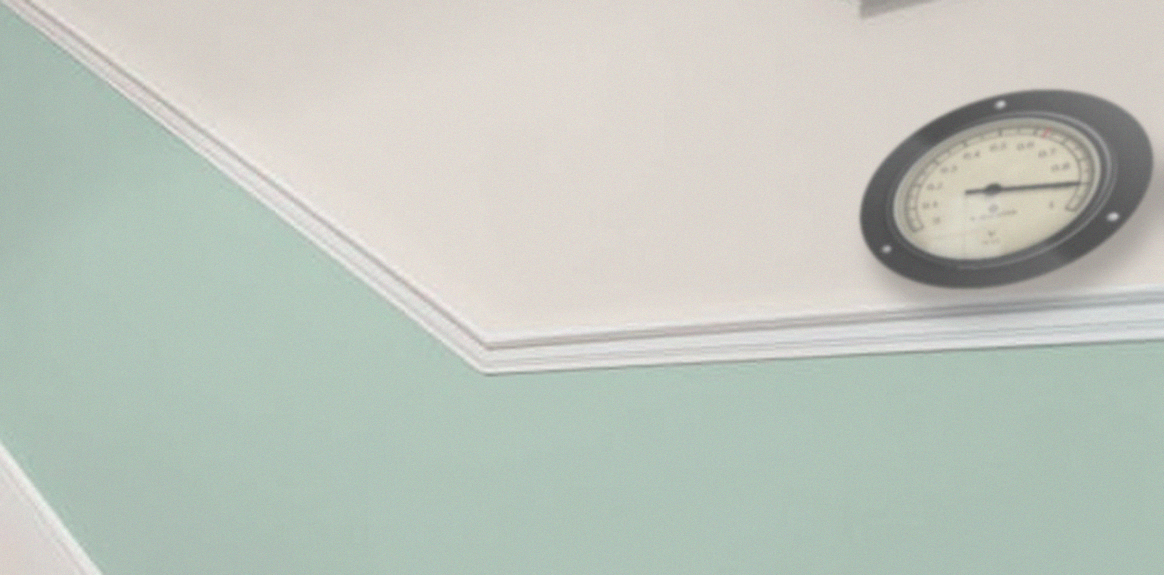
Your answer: 0.9 V
